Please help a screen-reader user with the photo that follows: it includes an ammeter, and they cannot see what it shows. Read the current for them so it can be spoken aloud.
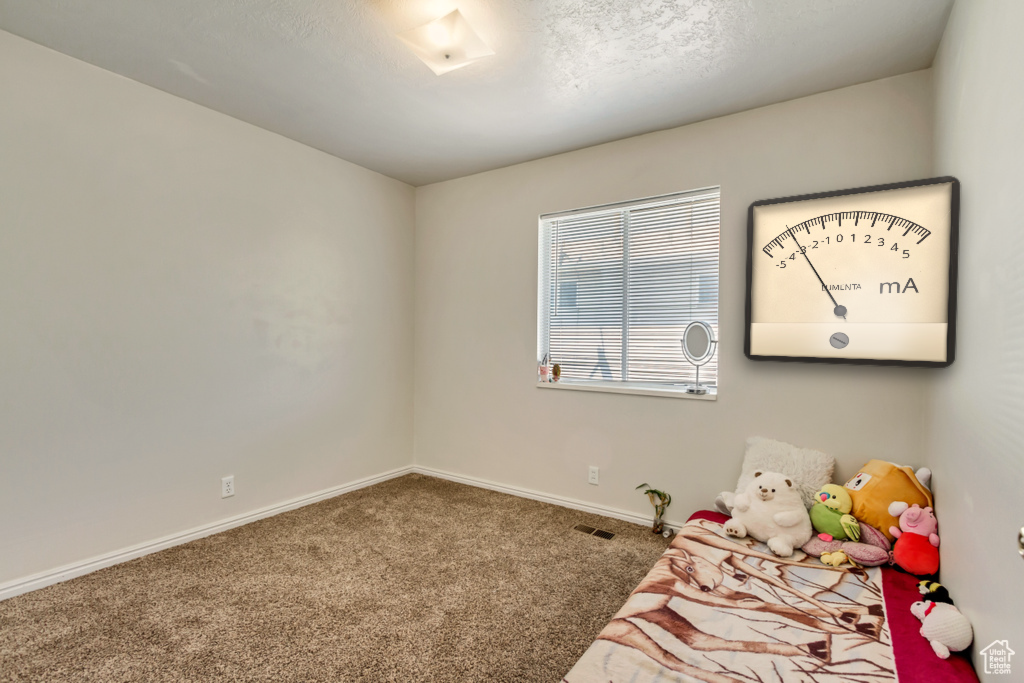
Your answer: -3 mA
